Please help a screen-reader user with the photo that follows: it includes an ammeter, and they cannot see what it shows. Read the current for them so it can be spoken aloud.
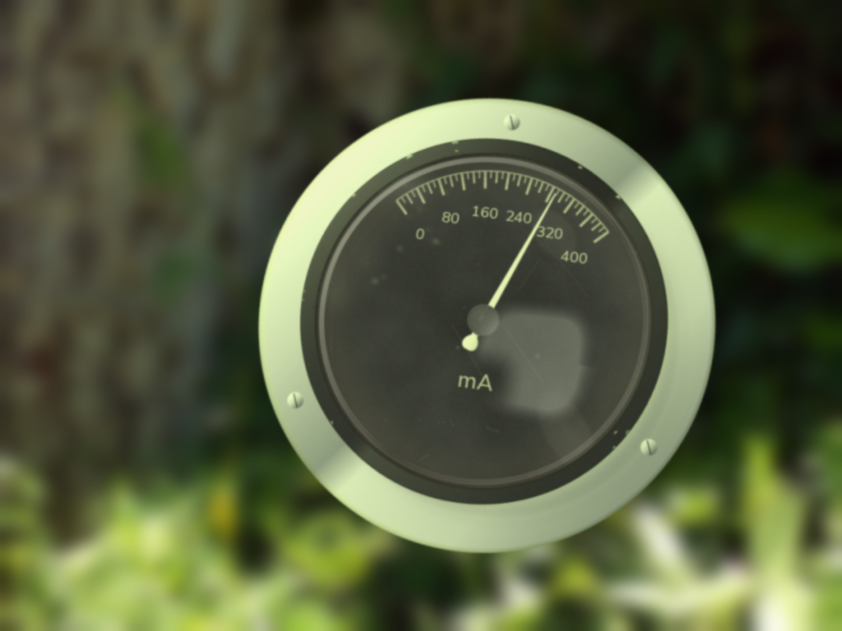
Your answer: 290 mA
